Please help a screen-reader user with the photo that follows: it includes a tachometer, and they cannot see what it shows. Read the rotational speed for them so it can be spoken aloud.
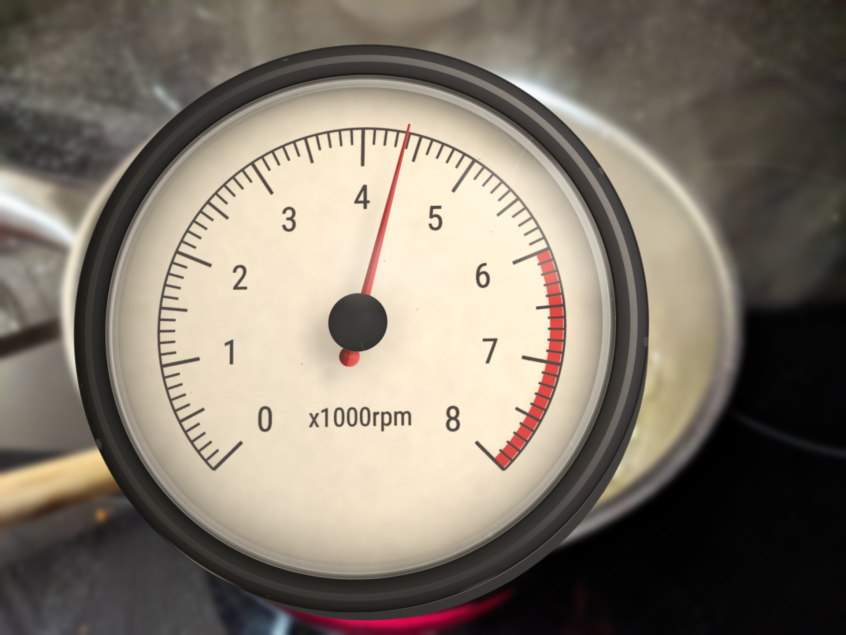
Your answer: 4400 rpm
